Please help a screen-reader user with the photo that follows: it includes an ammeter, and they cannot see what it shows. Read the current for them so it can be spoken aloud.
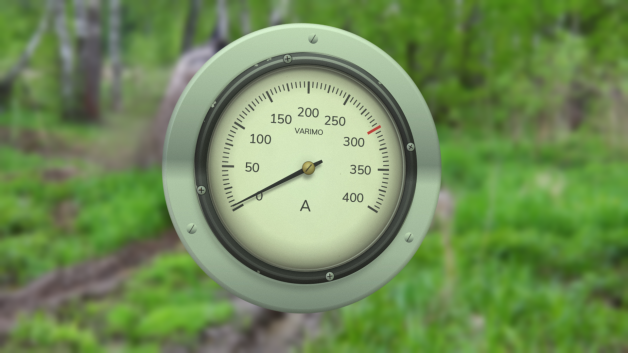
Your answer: 5 A
